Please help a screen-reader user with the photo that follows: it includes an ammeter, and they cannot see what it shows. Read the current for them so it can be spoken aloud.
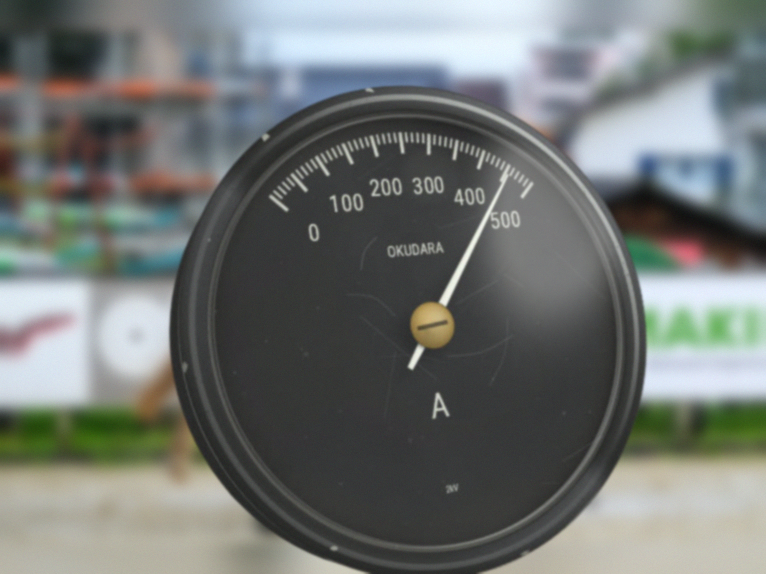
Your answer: 450 A
